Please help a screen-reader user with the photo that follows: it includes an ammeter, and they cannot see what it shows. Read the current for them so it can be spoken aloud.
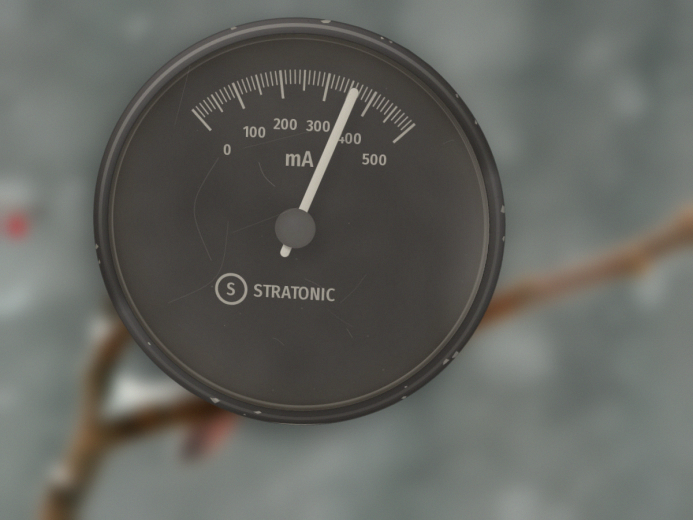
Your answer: 360 mA
